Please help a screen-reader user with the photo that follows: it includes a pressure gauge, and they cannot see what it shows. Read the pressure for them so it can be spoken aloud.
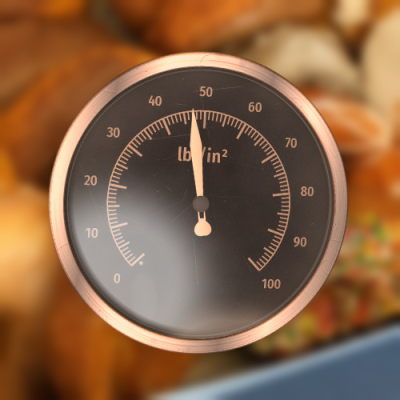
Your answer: 47 psi
